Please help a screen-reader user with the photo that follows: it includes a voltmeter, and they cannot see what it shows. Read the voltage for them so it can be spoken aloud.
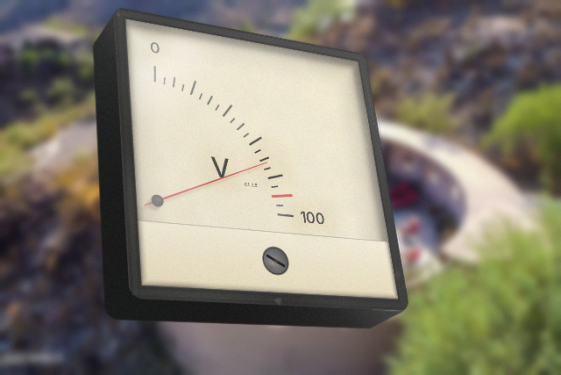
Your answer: 72.5 V
